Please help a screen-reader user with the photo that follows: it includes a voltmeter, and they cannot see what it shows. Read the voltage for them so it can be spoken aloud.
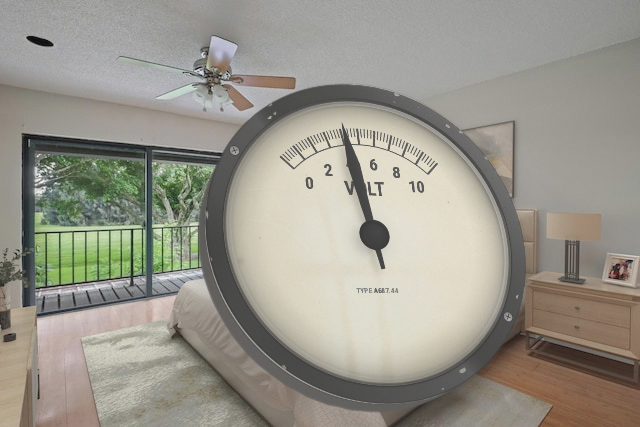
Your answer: 4 V
